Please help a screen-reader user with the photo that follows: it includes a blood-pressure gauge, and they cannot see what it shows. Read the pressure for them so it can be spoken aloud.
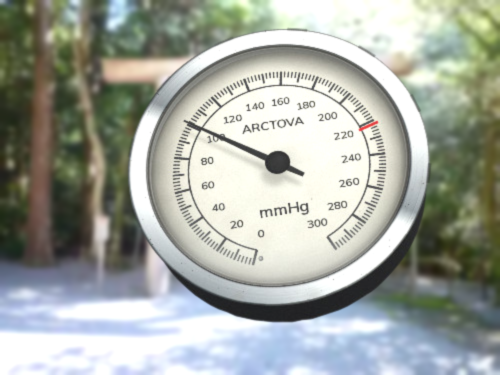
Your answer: 100 mmHg
